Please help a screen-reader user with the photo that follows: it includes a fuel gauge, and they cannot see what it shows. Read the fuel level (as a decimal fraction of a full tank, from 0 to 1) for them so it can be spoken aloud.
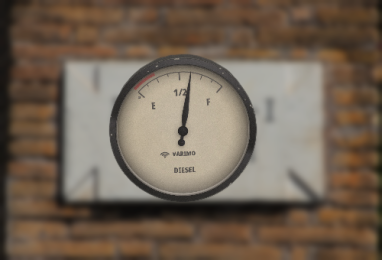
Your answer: 0.625
